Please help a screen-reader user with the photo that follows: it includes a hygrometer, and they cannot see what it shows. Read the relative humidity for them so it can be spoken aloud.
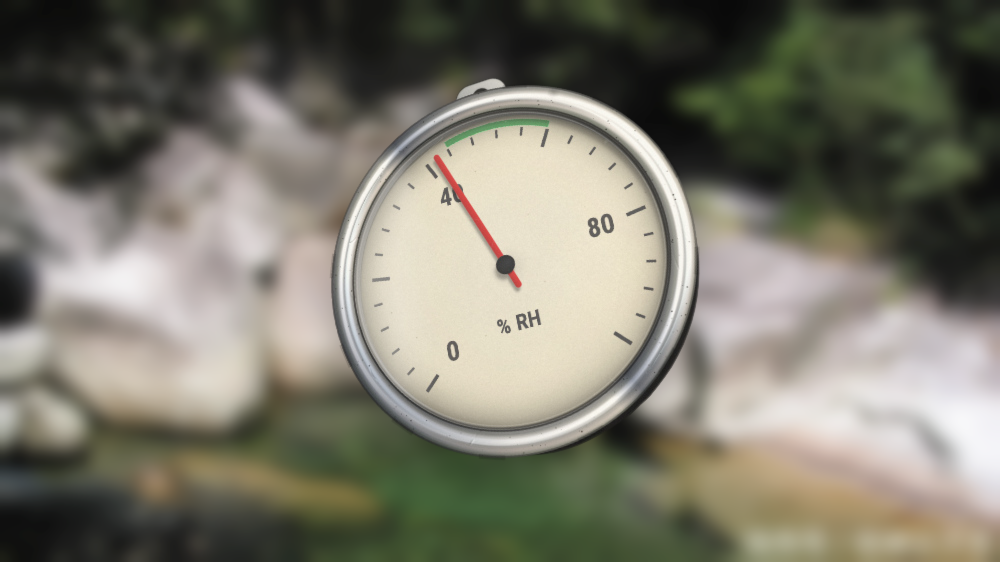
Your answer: 42 %
